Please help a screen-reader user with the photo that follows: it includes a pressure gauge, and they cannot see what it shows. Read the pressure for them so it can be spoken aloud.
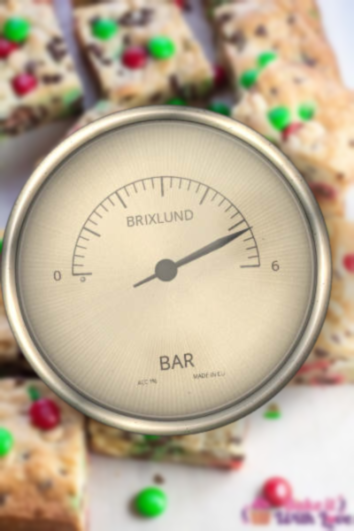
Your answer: 5.2 bar
